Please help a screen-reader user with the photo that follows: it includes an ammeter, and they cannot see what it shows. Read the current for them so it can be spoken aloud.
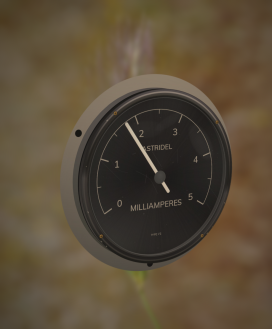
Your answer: 1.75 mA
